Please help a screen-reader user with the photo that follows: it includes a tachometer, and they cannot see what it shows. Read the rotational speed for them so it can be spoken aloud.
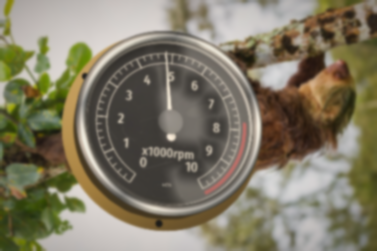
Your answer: 4800 rpm
